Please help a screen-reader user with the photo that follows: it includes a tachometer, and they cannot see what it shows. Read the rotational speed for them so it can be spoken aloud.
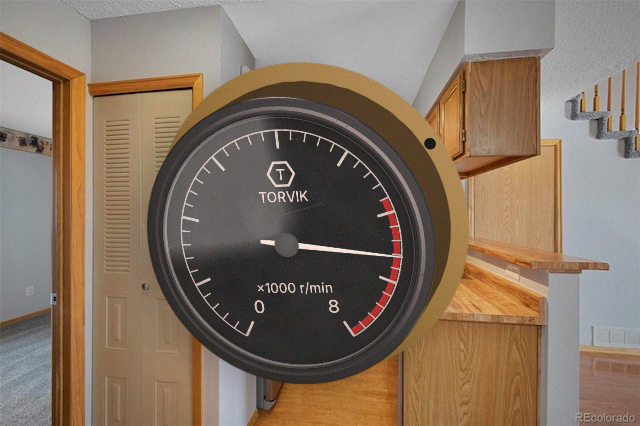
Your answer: 6600 rpm
